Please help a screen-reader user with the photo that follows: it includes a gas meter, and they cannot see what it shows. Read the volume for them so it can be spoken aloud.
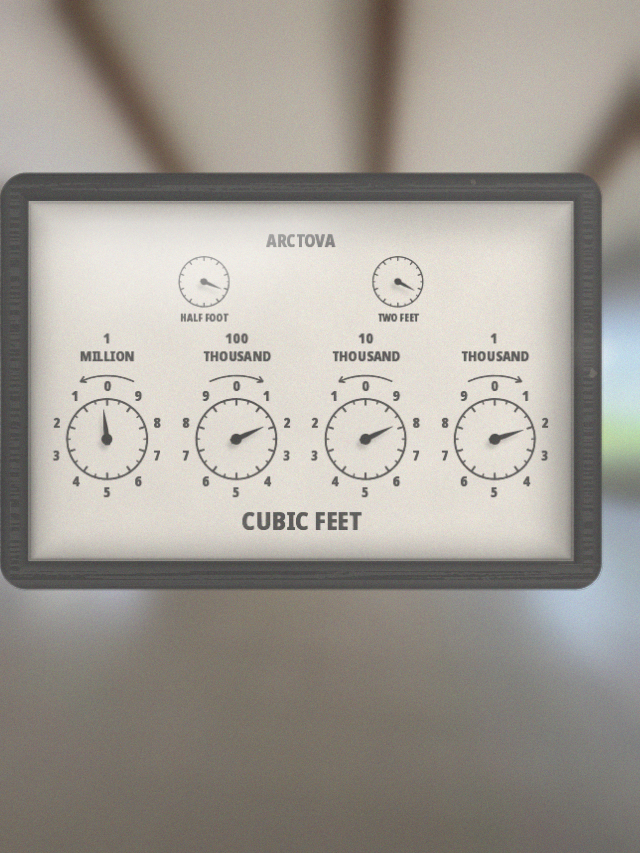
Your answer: 18200 ft³
